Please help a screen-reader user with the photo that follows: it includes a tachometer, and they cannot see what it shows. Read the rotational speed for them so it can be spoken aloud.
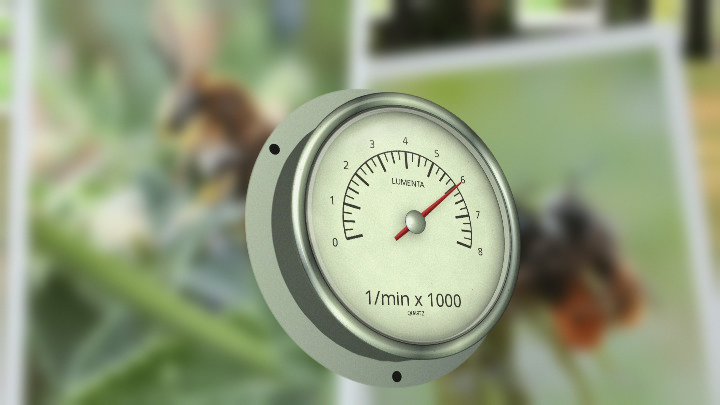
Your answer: 6000 rpm
